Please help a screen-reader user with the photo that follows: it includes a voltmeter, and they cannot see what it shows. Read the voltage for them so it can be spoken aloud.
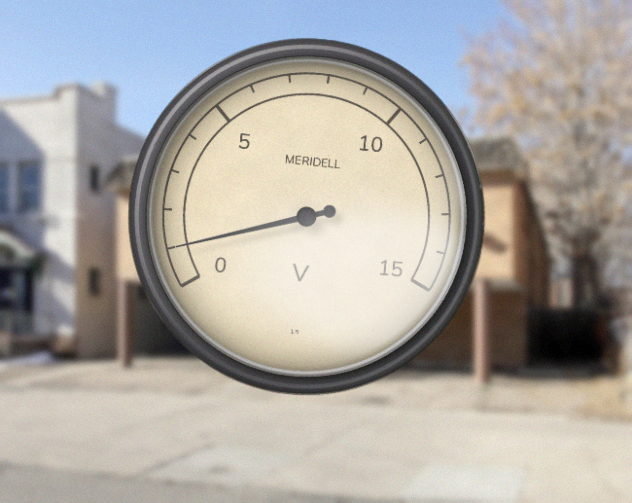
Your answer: 1 V
